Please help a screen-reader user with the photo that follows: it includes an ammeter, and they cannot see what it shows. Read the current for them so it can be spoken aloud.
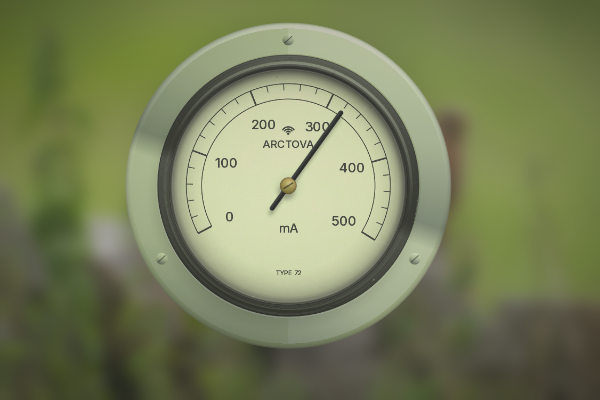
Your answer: 320 mA
